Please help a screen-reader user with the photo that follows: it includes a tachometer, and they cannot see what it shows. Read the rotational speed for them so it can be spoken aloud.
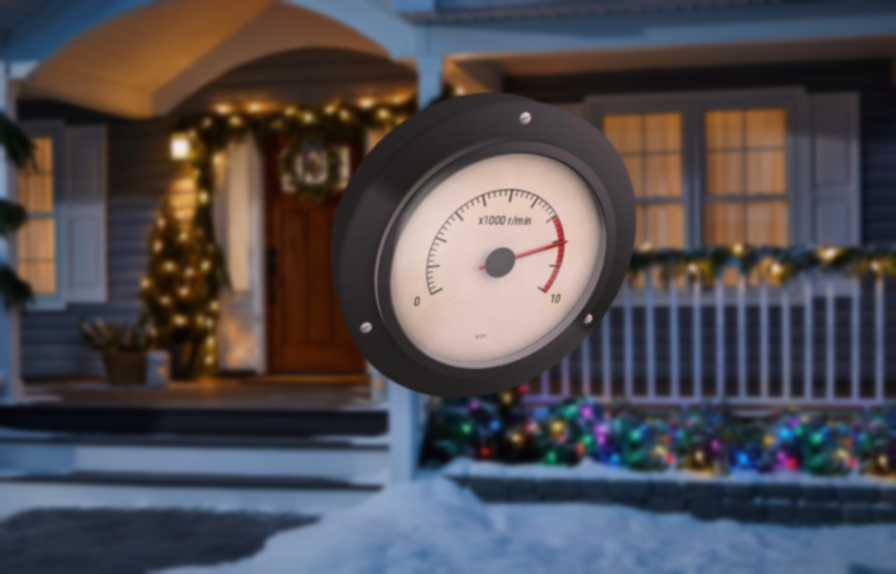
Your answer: 8000 rpm
